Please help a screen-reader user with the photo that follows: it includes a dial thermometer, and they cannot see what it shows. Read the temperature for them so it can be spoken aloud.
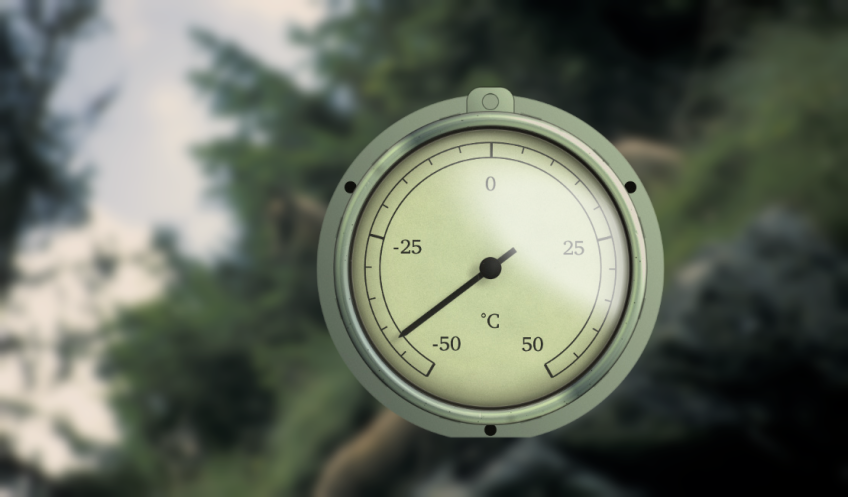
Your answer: -42.5 °C
